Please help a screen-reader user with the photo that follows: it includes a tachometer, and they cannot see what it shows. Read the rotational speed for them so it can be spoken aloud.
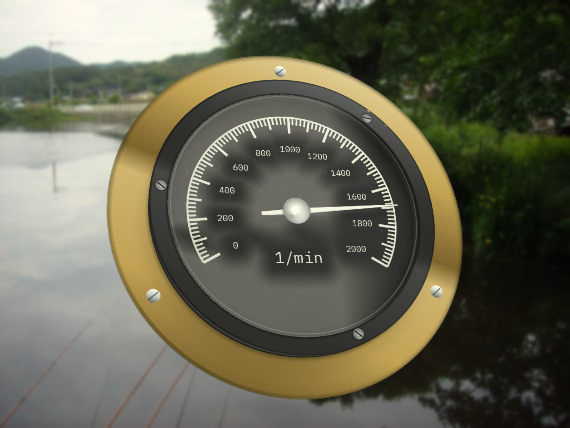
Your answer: 1700 rpm
